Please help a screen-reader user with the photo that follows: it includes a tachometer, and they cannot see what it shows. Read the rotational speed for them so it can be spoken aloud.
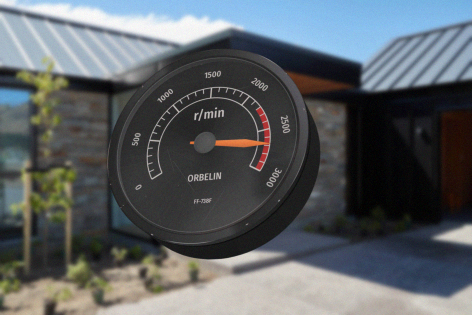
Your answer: 2700 rpm
